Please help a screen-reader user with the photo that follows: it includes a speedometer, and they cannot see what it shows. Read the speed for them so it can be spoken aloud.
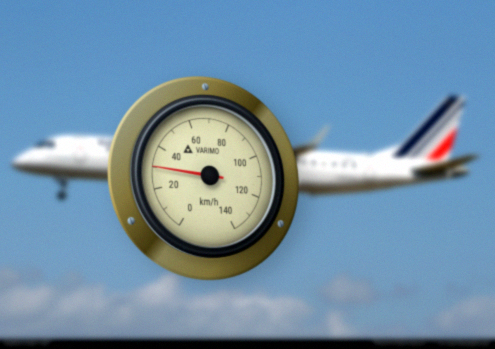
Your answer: 30 km/h
